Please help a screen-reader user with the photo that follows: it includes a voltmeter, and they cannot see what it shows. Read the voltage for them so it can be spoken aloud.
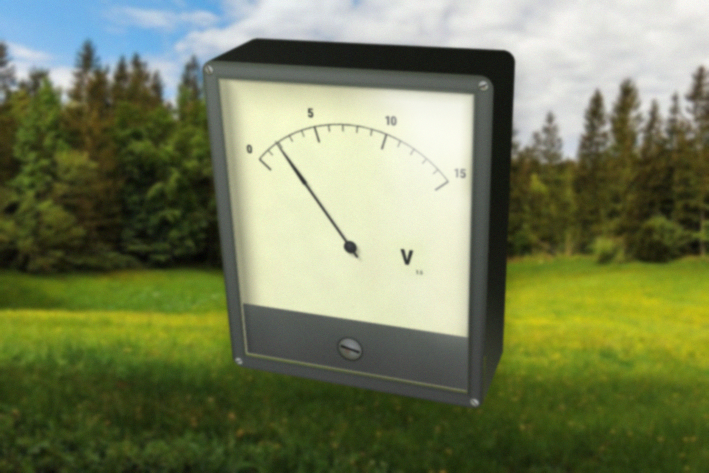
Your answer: 2 V
